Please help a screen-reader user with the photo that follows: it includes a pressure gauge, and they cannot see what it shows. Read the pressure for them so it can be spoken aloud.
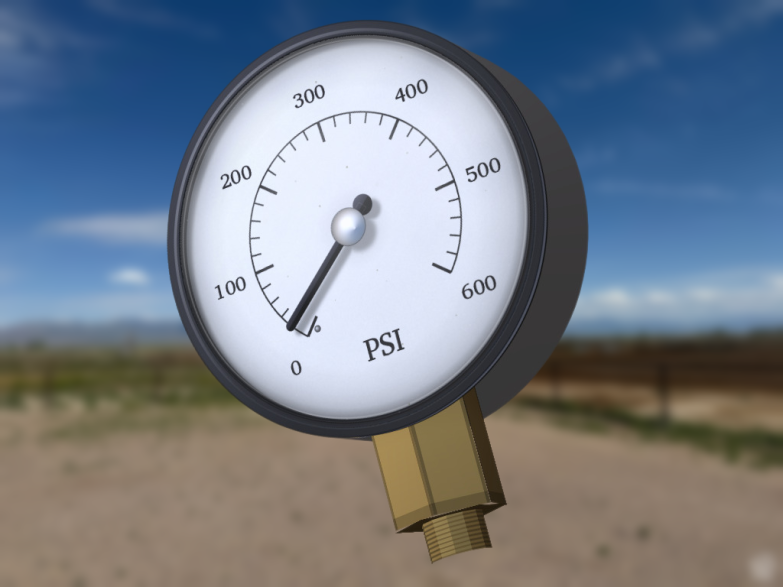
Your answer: 20 psi
